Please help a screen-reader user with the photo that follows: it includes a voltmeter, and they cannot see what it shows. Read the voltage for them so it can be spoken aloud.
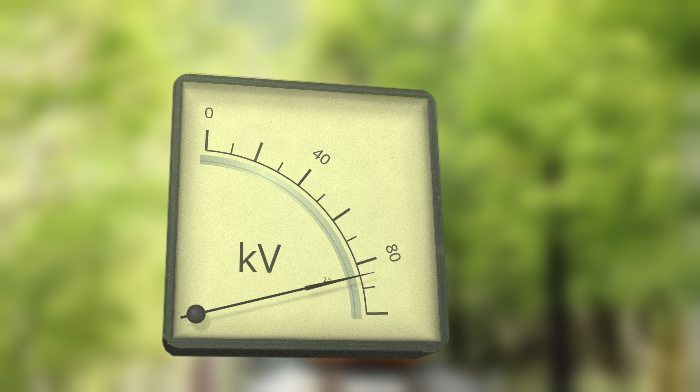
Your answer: 85 kV
